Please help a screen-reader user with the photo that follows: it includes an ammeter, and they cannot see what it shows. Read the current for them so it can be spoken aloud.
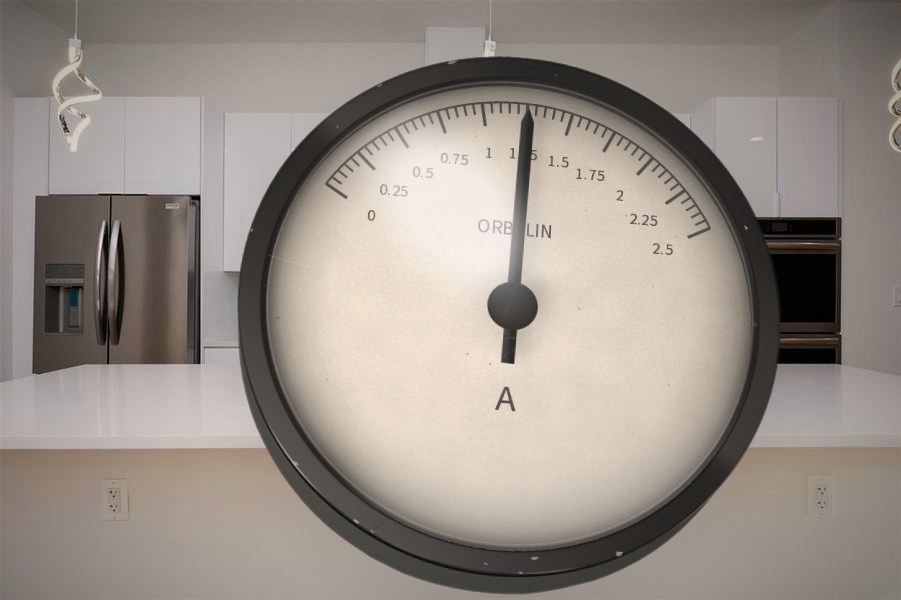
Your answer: 1.25 A
